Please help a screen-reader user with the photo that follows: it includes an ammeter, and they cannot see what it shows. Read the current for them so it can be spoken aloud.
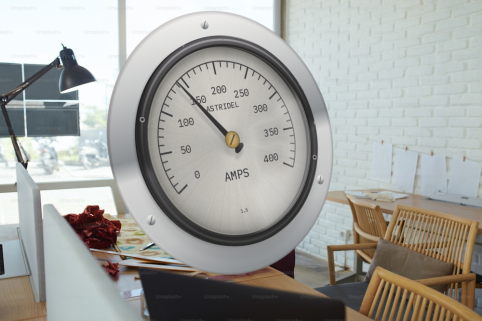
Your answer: 140 A
